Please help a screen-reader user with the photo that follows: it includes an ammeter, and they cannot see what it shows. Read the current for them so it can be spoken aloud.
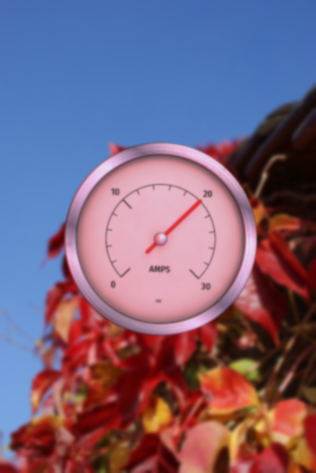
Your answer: 20 A
